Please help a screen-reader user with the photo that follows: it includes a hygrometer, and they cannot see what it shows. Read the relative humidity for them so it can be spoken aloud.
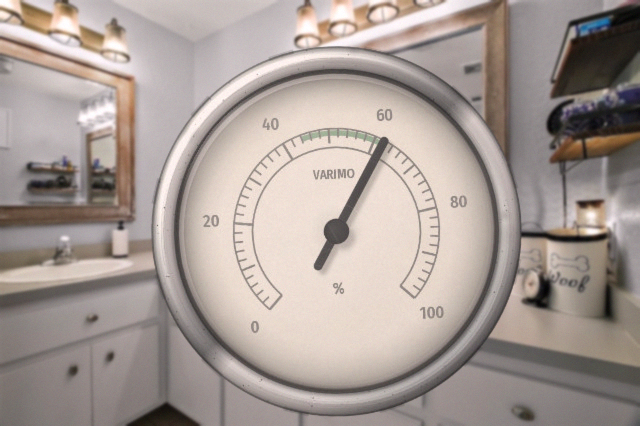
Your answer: 62 %
